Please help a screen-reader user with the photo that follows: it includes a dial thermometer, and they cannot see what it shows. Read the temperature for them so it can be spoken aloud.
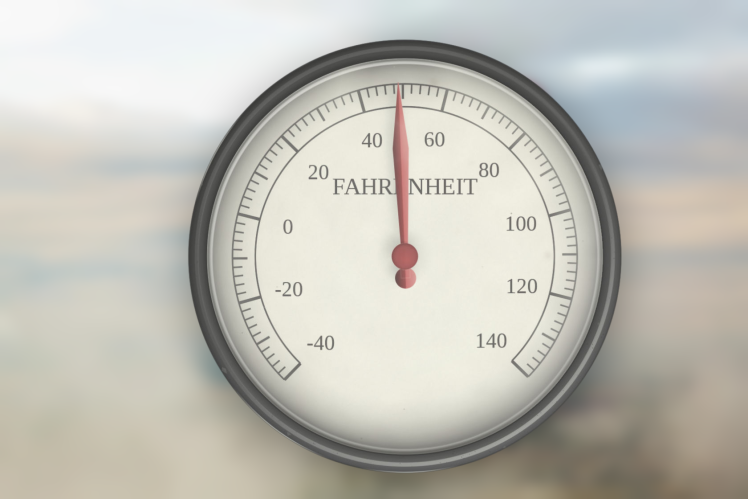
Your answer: 49 °F
